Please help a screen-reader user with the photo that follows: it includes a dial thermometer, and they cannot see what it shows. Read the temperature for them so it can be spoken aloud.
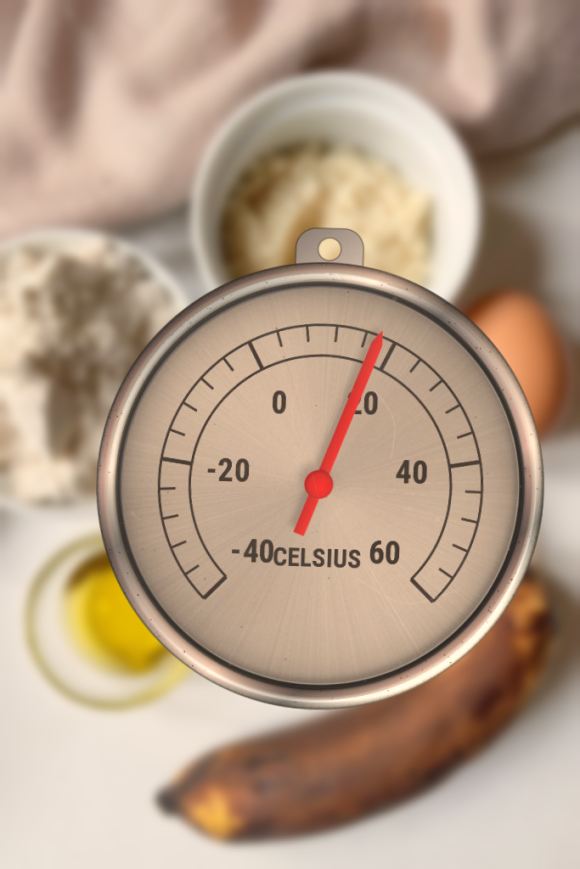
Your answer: 18 °C
